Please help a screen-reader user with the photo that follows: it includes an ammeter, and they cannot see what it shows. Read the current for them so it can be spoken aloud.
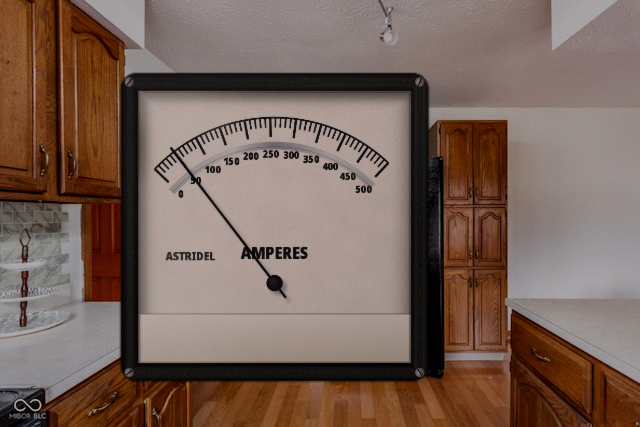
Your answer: 50 A
